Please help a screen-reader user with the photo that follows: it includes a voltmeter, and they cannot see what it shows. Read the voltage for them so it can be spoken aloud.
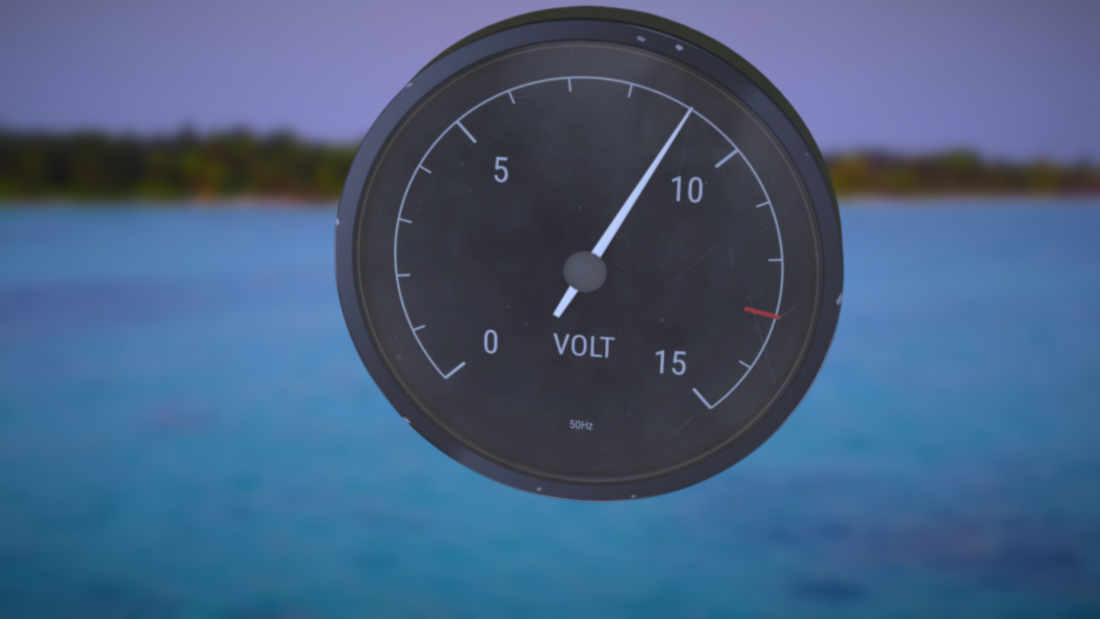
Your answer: 9 V
